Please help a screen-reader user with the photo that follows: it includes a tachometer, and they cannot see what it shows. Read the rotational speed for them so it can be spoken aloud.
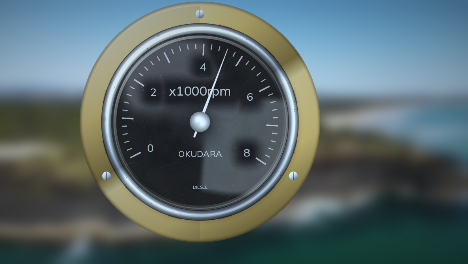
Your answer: 4600 rpm
